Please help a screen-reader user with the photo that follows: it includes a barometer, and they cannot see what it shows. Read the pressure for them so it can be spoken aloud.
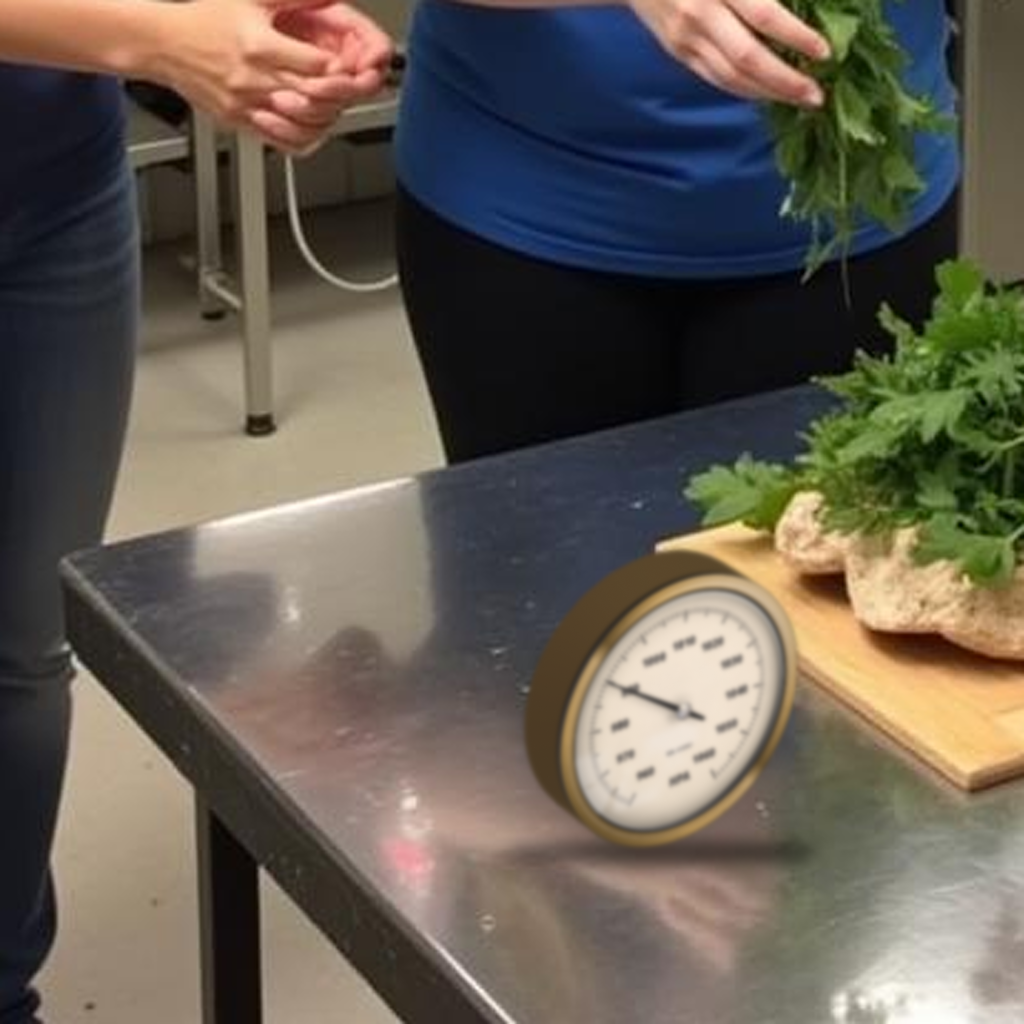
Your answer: 990 hPa
